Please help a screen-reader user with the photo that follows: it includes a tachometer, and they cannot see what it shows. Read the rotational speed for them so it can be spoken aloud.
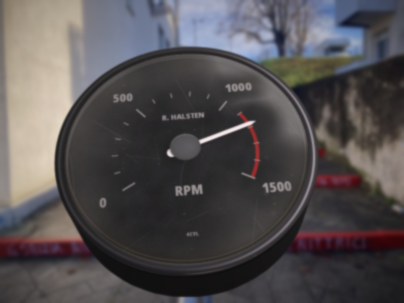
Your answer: 1200 rpm
